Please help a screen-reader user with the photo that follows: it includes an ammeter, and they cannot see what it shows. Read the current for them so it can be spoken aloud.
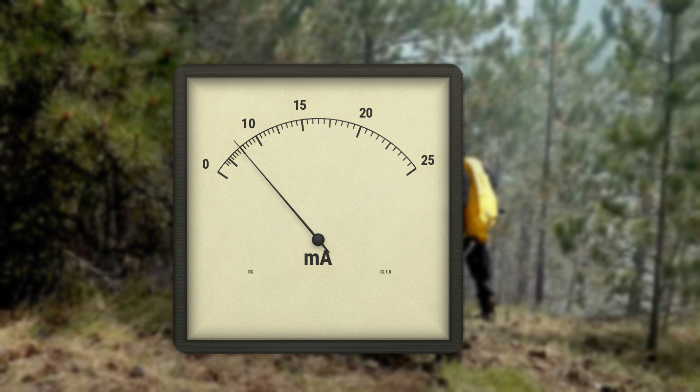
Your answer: 7.5 mA
